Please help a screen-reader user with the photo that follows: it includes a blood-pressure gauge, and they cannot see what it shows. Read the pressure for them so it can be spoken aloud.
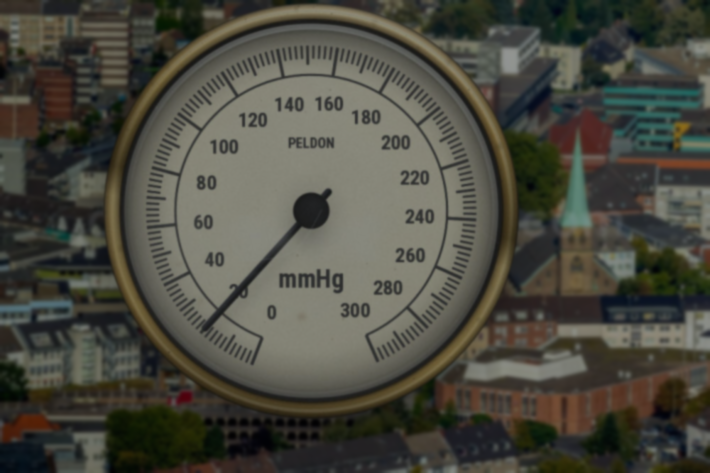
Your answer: 20 mmHg
